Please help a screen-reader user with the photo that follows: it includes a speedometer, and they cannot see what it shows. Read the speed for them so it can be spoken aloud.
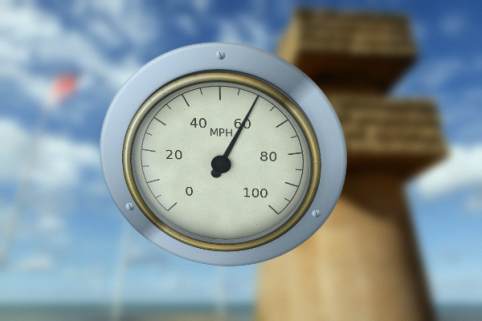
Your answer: 60 mph
